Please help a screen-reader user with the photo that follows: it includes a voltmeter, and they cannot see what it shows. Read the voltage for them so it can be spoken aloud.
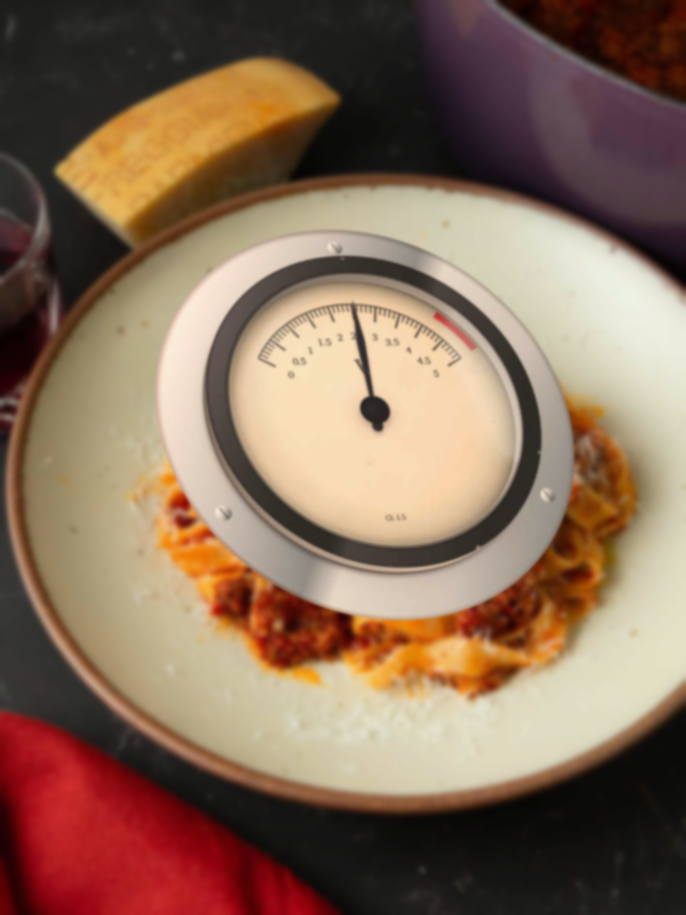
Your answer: 2.5 V
